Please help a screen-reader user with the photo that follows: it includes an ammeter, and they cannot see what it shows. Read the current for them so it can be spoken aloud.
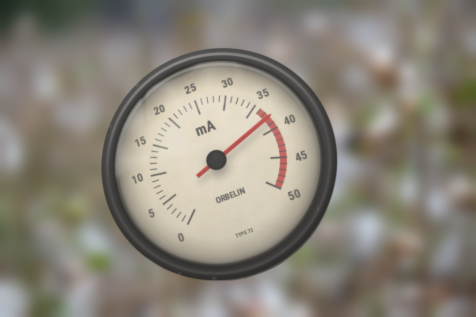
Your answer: 38 mA
